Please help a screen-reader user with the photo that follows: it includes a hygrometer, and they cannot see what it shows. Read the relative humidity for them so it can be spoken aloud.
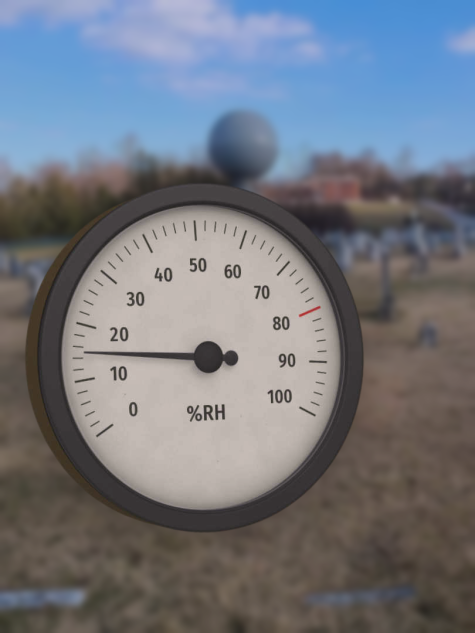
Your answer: 15 %
